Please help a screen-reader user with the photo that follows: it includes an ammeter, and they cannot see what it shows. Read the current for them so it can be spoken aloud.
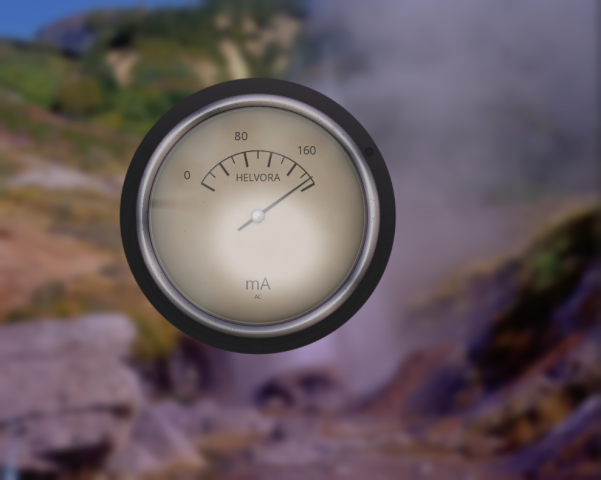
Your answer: 190 mA
